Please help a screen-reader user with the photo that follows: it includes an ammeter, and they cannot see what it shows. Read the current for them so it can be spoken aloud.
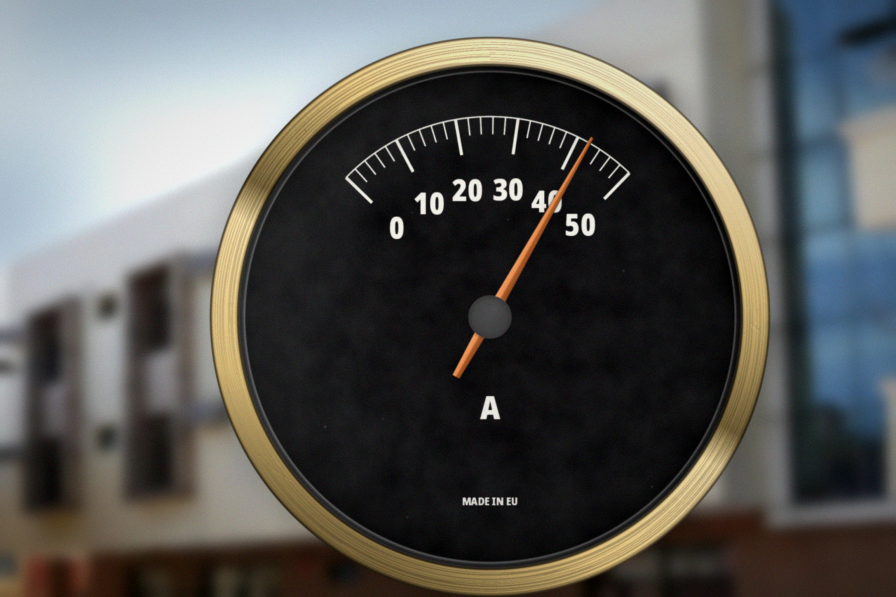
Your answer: 42 A
